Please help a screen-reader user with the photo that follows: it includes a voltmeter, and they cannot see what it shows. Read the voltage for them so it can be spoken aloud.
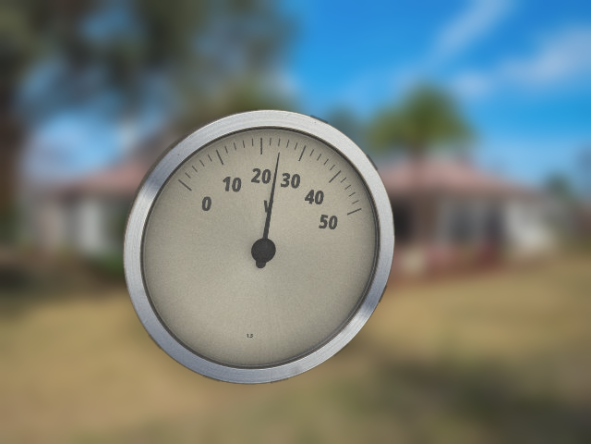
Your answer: 24 V
